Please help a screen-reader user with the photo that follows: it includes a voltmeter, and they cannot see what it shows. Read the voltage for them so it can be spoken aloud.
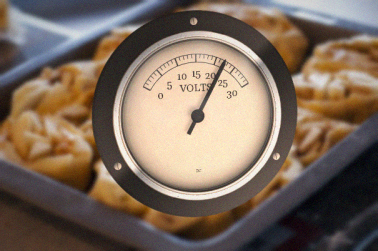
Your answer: 22 V
